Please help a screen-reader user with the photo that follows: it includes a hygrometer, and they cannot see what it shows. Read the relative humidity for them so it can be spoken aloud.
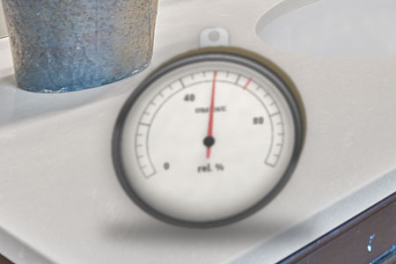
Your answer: 52 %
